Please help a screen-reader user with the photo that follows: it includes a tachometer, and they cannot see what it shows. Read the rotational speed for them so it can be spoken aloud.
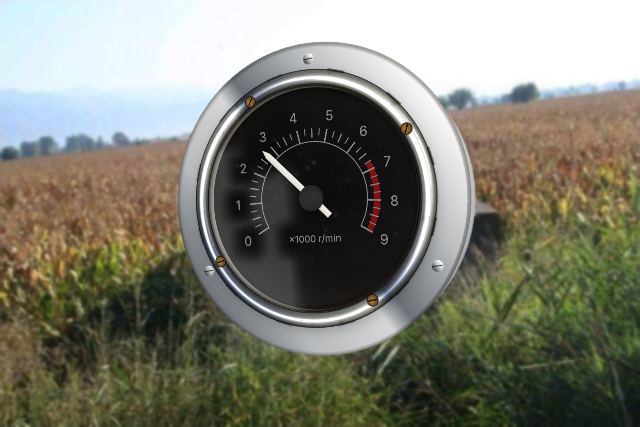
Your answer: 2750 rpm
